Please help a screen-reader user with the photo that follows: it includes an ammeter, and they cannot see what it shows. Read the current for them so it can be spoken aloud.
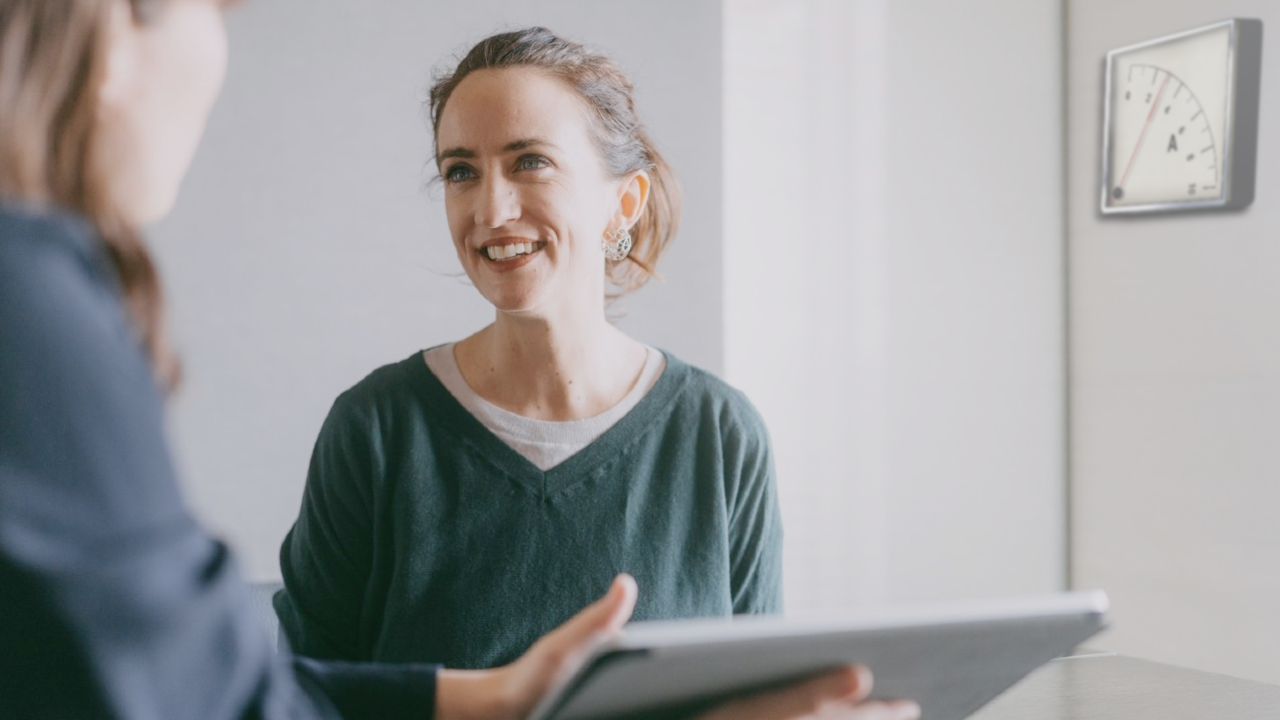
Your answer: 3 A
